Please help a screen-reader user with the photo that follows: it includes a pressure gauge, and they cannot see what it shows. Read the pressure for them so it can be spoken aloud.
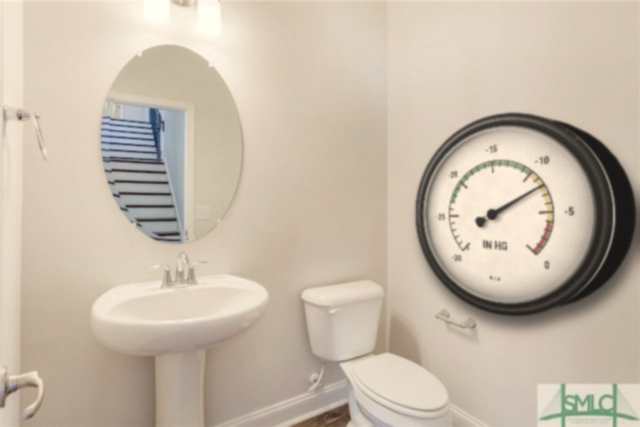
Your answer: -8 inHg
